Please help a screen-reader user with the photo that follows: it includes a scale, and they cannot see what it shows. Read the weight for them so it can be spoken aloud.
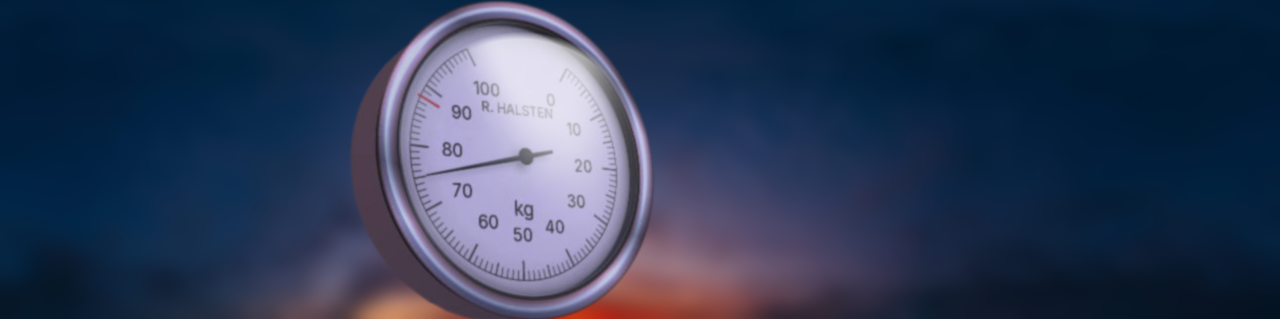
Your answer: 75 kg
